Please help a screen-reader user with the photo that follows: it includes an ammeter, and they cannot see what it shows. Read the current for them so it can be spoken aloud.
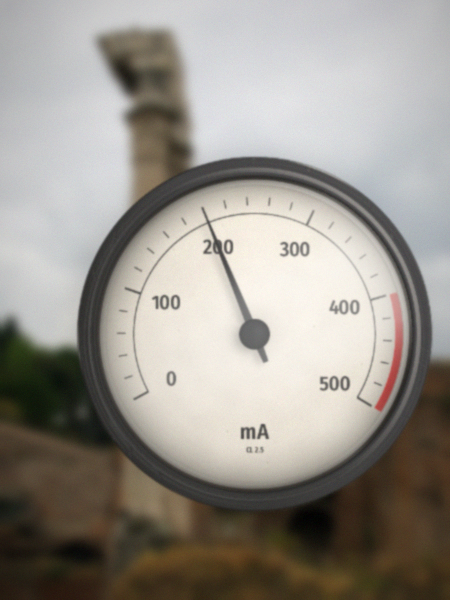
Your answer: 200 mA
